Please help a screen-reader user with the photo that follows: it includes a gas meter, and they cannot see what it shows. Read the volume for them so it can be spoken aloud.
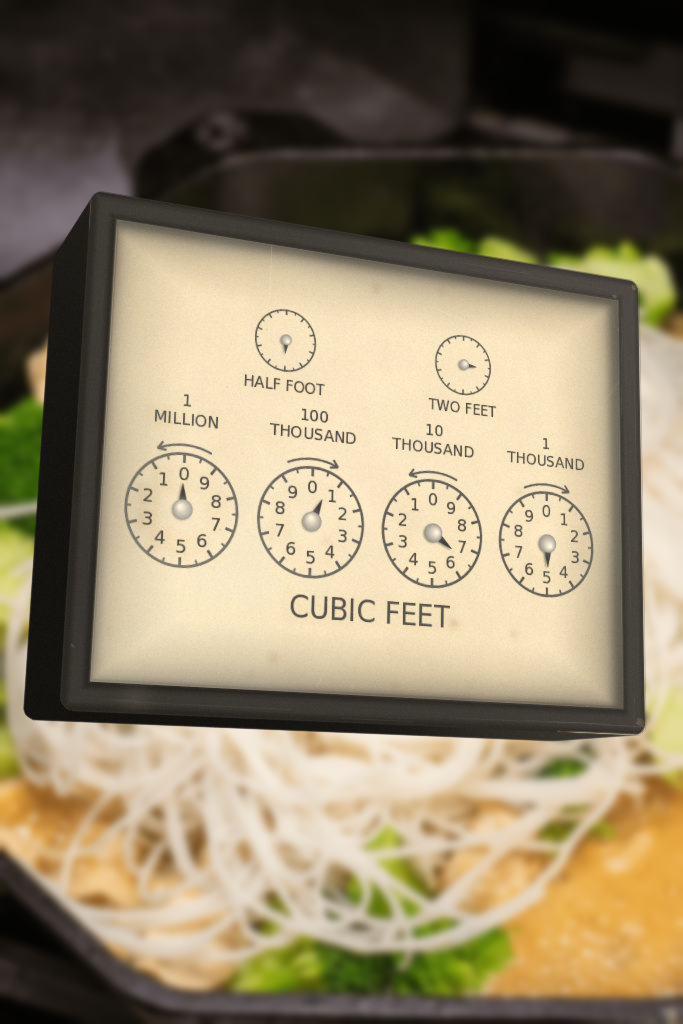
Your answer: 6500 ft³
